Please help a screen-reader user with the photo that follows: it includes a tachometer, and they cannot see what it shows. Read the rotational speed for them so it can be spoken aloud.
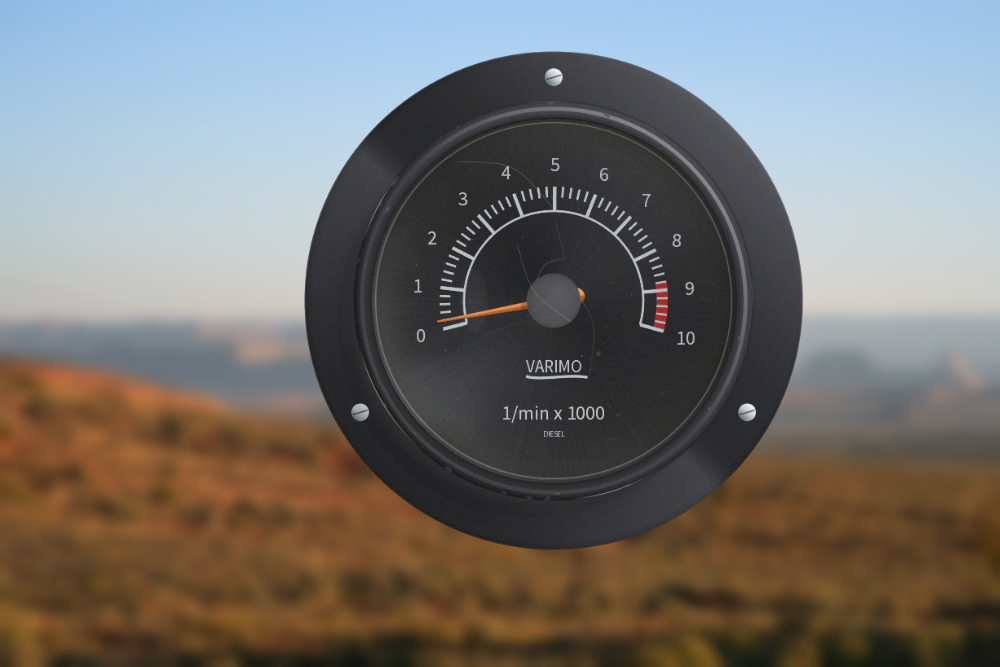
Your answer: 200 rpm
